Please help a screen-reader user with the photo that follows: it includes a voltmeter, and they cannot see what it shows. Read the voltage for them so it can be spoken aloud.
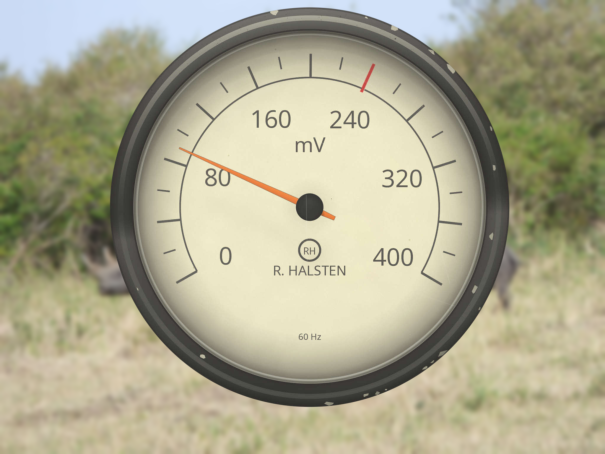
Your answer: 90 mV
